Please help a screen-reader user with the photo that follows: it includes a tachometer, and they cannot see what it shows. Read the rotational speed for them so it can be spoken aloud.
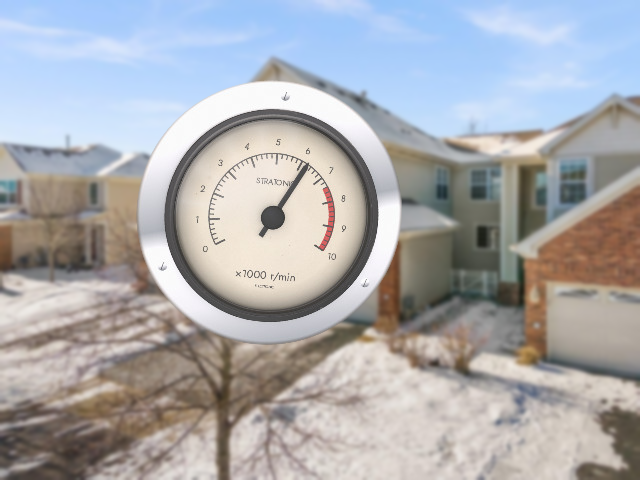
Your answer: 6200 rpm
